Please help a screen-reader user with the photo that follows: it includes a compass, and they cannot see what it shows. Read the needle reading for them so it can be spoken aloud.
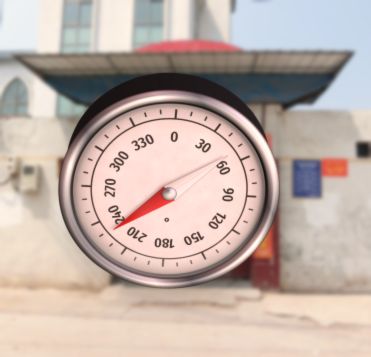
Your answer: 230 °
